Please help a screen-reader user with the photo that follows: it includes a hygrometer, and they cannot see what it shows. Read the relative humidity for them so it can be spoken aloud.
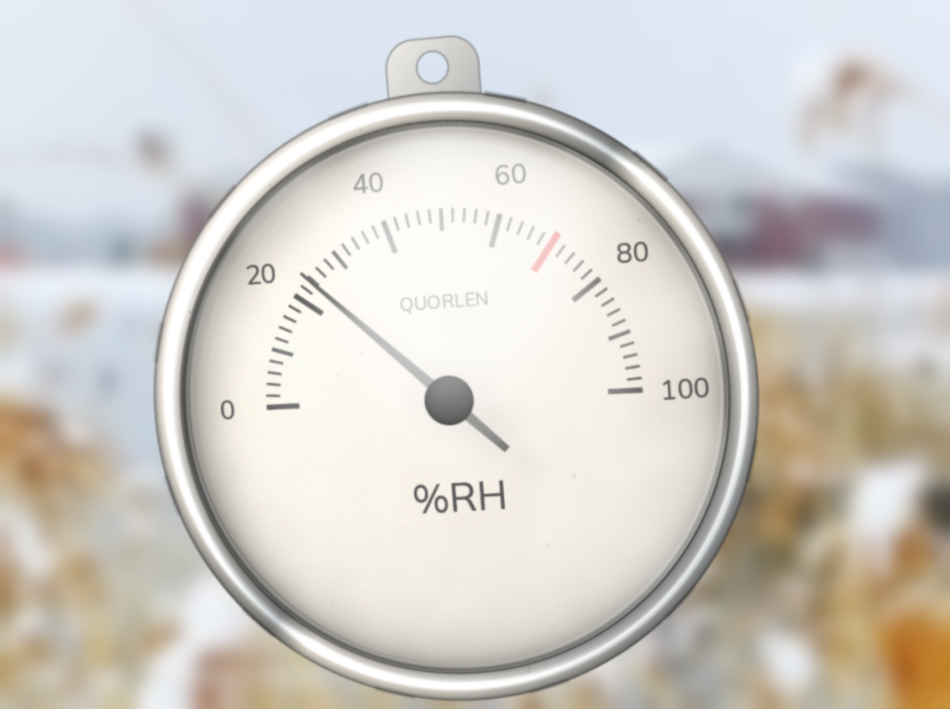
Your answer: 24 %
